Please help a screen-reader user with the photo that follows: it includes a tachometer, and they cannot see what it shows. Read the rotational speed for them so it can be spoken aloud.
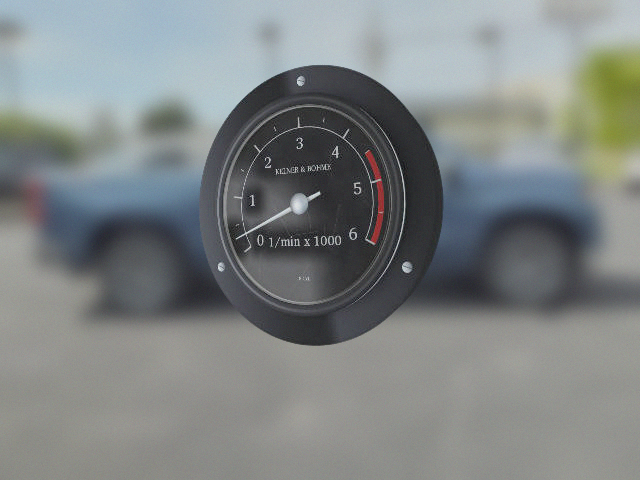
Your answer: 250 rpm
